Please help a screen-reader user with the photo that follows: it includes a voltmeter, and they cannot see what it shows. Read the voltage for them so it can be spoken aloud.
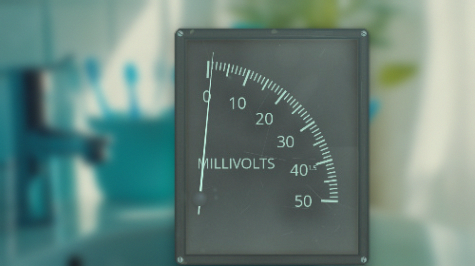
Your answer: 1 mV
